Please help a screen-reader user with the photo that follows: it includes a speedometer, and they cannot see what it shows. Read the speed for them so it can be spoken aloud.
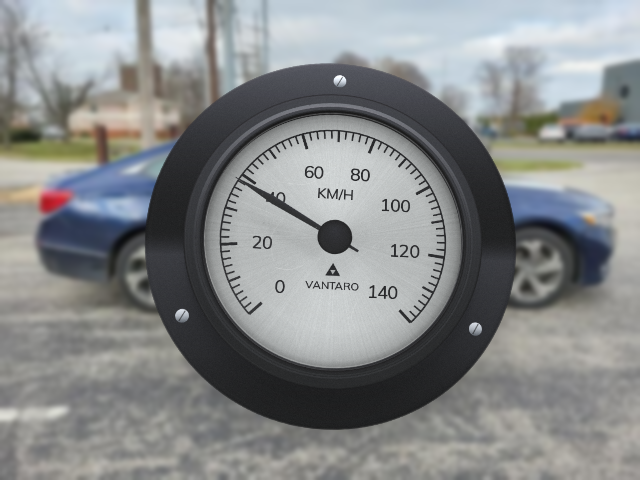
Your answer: 38 km/h
